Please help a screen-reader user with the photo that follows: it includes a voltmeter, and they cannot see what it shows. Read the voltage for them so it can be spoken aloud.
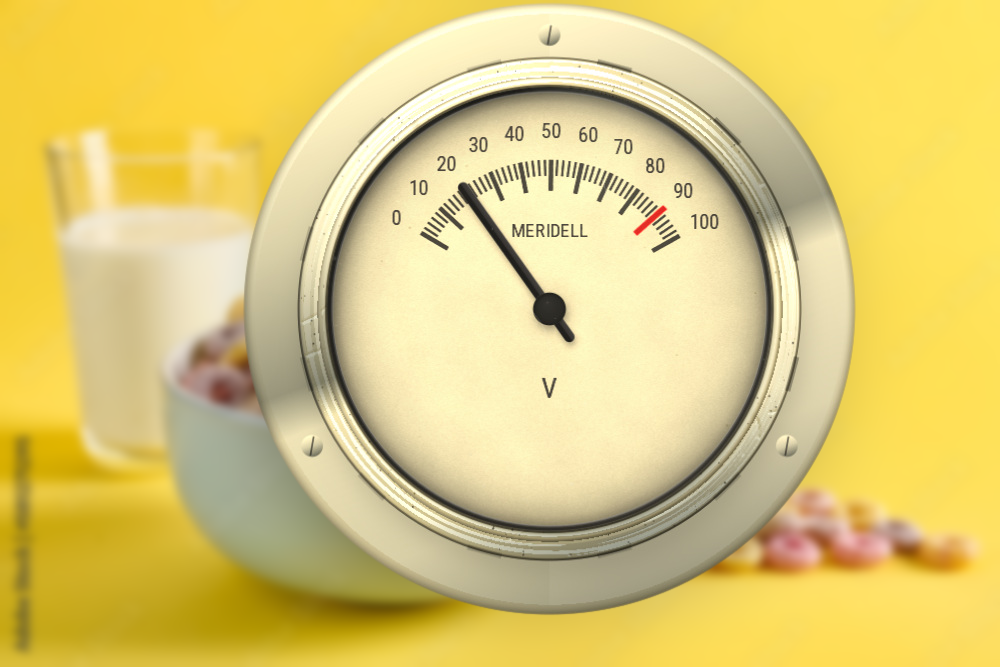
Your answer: 20 V
